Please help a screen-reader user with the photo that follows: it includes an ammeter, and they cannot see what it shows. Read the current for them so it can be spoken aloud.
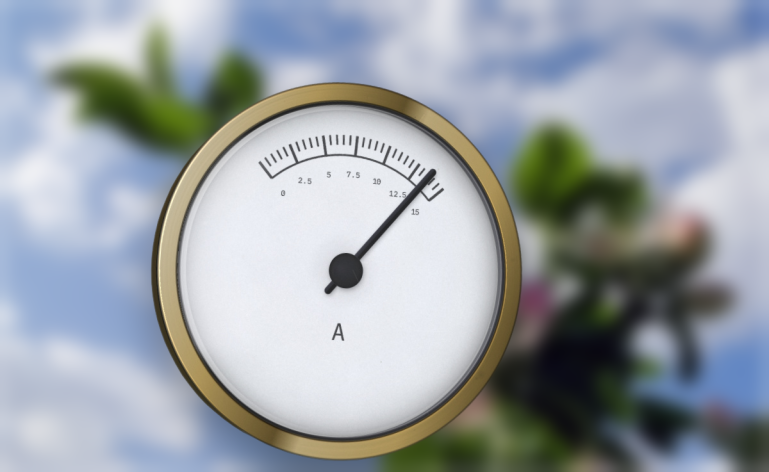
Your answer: 13.5 A
